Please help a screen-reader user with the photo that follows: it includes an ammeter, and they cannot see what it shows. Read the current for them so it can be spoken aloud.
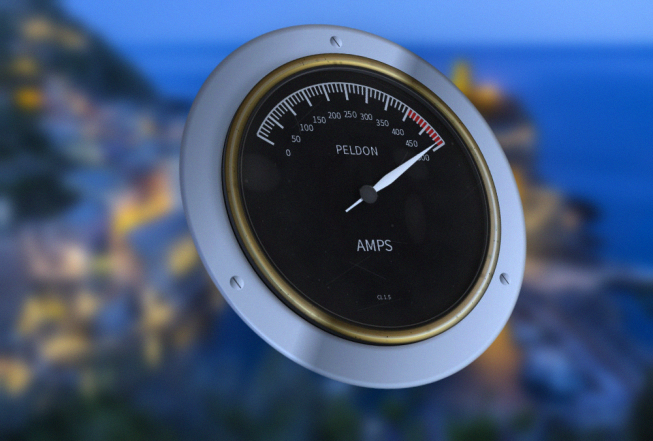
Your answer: 490 A
